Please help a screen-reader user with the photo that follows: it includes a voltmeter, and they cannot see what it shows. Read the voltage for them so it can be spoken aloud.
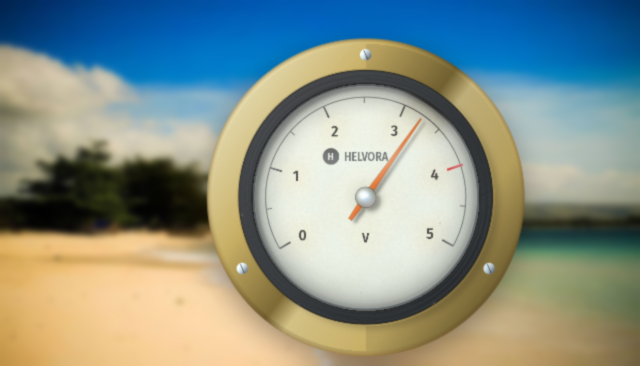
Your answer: 3.25 V
